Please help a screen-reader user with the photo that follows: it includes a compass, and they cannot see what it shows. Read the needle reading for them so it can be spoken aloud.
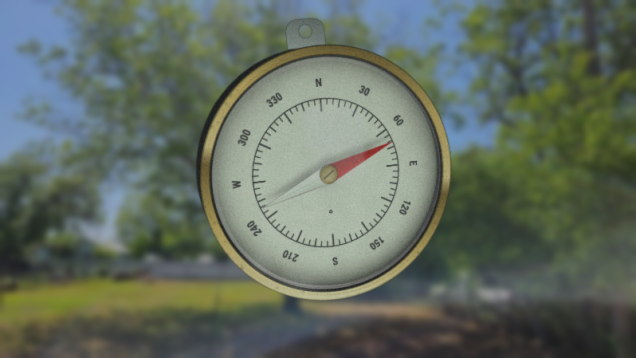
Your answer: 70 °
